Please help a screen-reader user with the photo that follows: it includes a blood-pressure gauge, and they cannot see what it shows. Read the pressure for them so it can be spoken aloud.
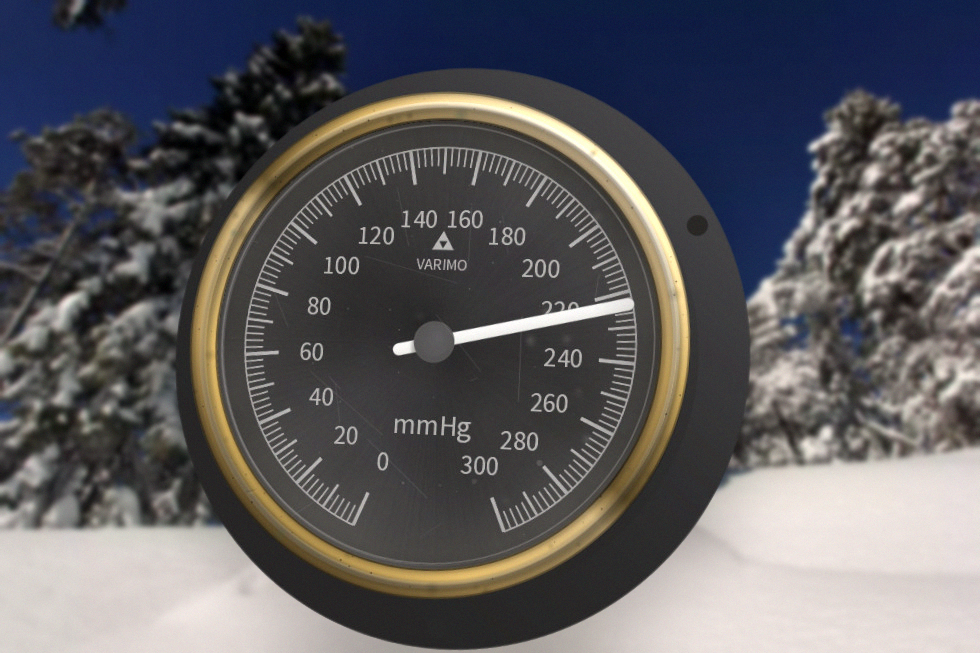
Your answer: 224 mmHg
